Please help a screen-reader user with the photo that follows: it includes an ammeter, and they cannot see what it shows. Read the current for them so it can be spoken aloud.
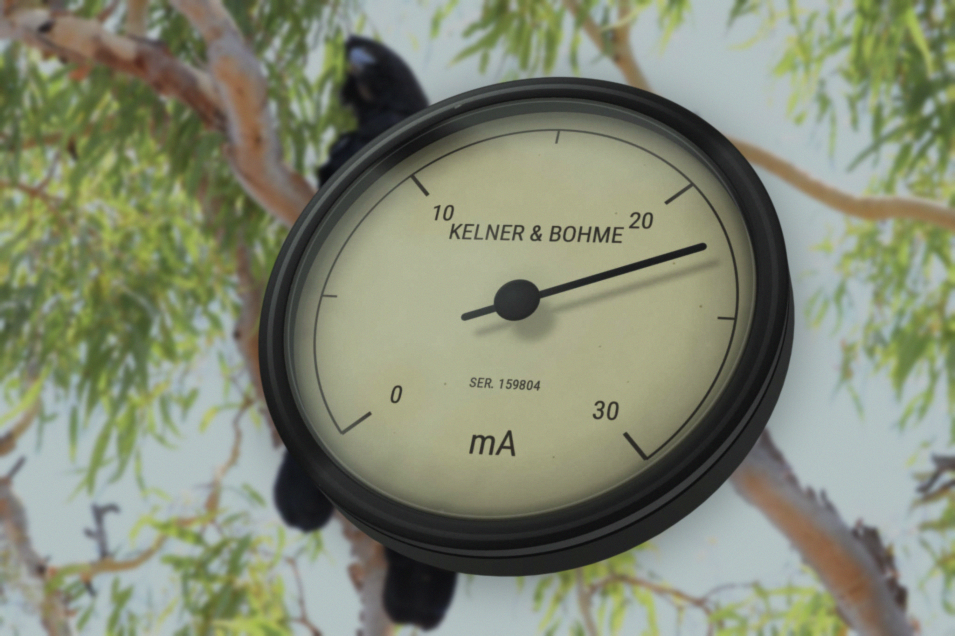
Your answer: 22.5 mA
